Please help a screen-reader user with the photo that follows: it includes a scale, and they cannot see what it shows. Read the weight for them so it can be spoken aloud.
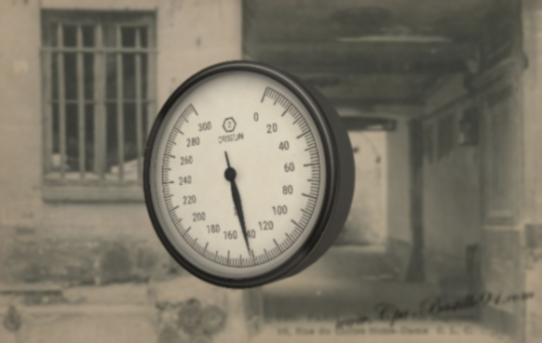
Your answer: 140 lb
